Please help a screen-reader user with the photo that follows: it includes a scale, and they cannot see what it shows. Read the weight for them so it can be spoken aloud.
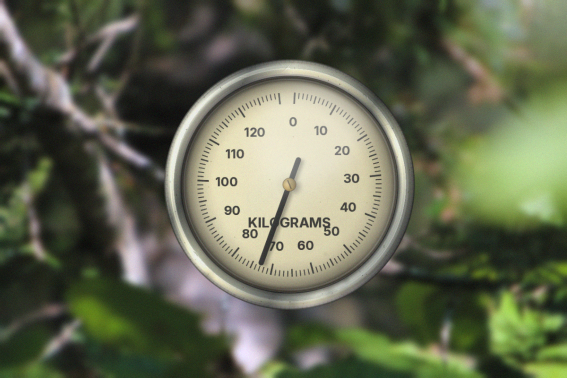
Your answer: 73 kg
